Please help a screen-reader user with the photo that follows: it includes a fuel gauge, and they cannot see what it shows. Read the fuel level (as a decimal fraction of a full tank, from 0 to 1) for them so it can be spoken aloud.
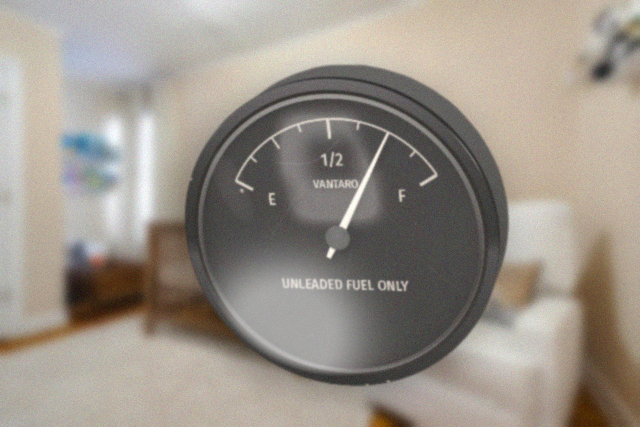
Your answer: 0.75
